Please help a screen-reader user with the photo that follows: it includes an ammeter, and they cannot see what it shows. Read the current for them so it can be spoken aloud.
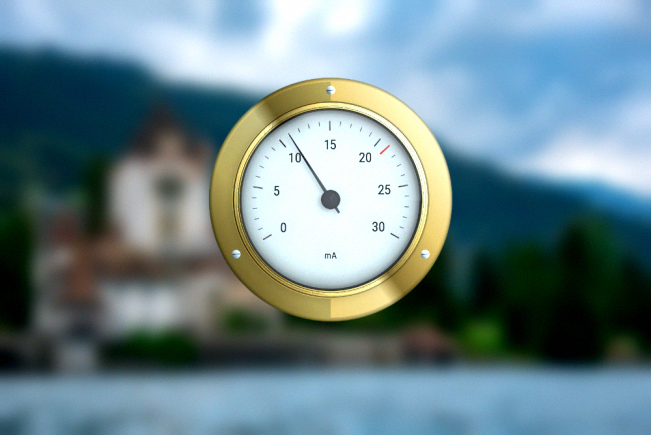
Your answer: 11 mA
